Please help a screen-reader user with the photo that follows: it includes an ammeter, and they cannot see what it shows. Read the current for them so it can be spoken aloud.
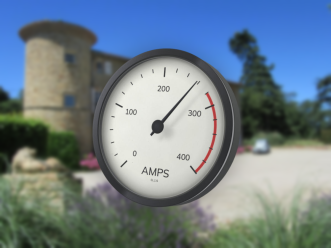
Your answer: 260 A
